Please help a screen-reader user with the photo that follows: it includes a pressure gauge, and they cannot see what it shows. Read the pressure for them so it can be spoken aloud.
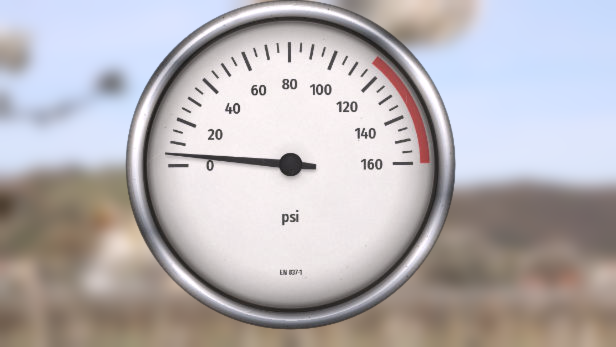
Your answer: 5 psi
